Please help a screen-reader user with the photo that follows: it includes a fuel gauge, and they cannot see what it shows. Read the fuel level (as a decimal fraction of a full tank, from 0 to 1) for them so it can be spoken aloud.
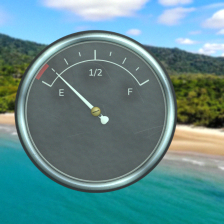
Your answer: 0.125
